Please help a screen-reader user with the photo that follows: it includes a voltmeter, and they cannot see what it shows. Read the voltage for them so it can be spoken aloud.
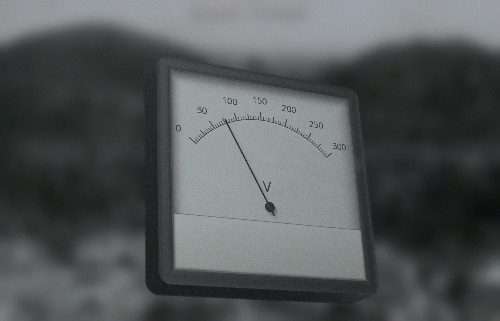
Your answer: 75 V
